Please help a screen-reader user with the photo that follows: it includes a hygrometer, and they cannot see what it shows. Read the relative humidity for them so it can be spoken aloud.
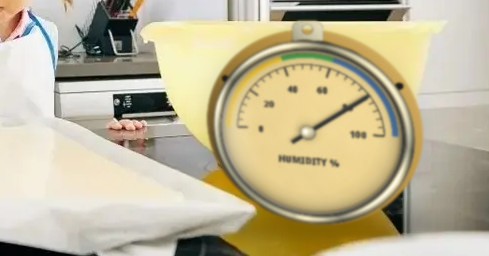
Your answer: 80 %
